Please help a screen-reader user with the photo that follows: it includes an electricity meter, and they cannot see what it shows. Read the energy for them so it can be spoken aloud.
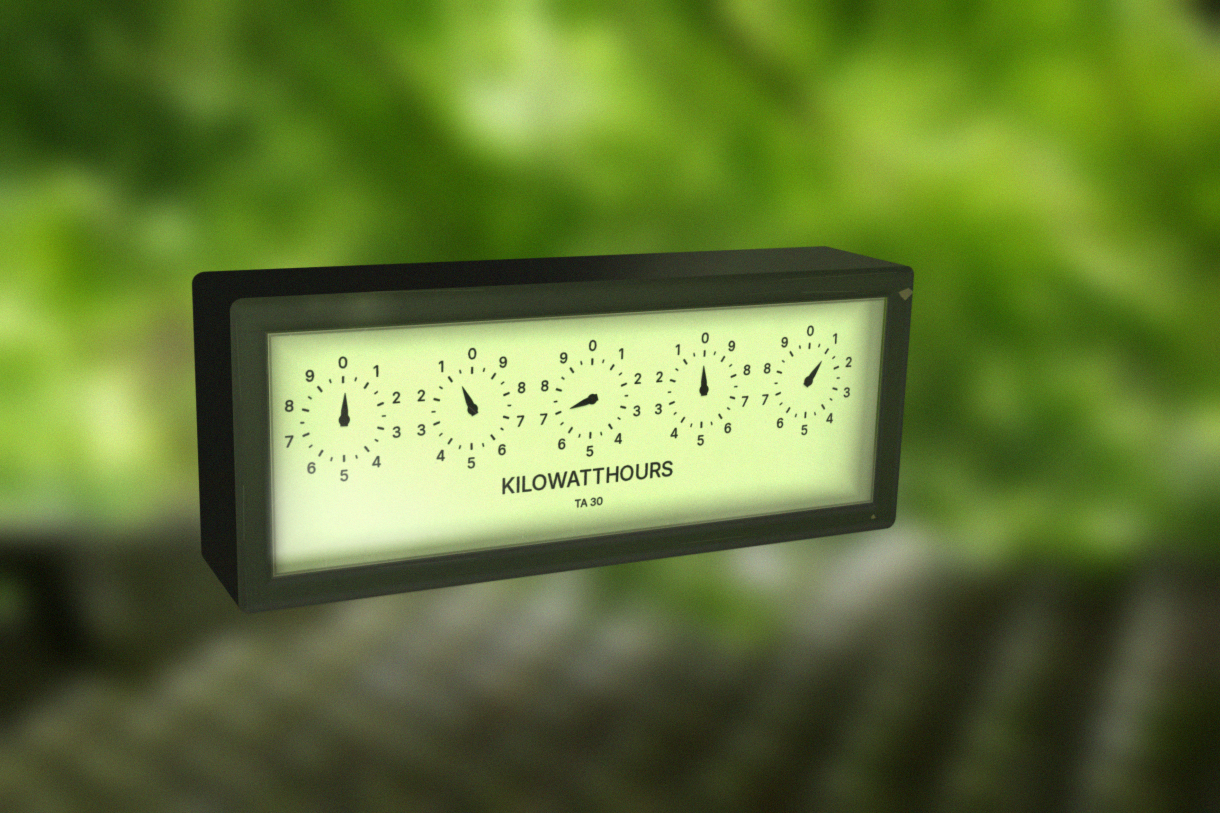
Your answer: 701 kWh
